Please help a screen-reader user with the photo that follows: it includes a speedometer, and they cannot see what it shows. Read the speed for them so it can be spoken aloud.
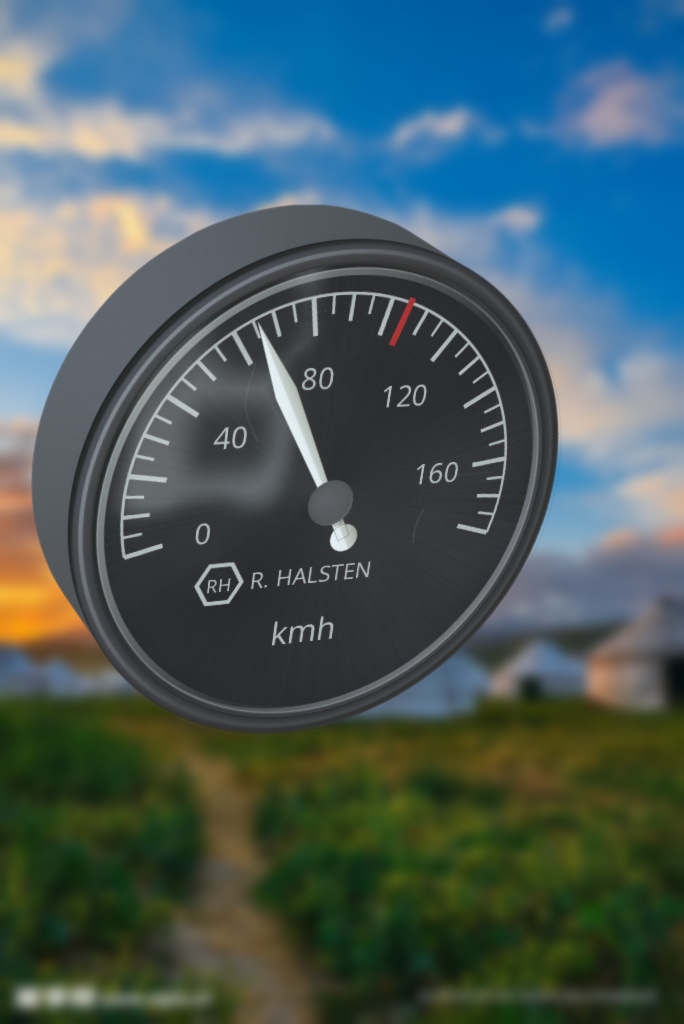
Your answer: 65 km/h
